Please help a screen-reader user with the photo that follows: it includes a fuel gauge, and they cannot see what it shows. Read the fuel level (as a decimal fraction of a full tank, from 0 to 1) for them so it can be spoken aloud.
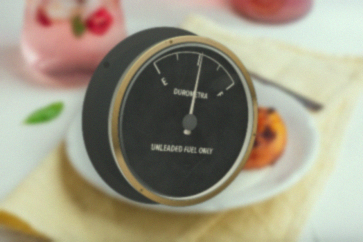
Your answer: 0.5
